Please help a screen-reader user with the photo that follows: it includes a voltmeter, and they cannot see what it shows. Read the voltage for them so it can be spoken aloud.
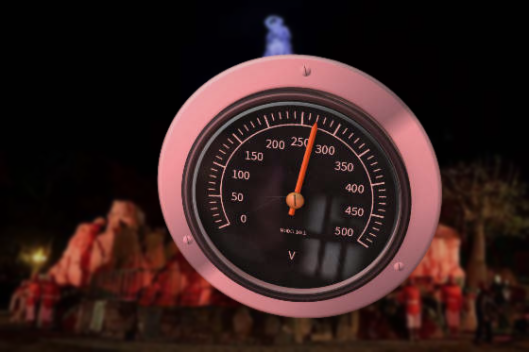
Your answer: 270 V
